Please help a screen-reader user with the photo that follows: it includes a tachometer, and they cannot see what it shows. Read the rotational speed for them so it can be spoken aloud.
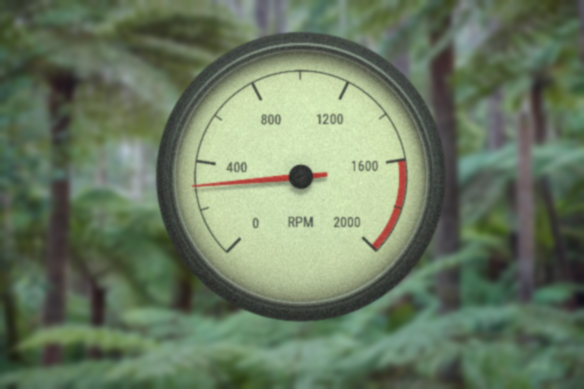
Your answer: 300 rpm
